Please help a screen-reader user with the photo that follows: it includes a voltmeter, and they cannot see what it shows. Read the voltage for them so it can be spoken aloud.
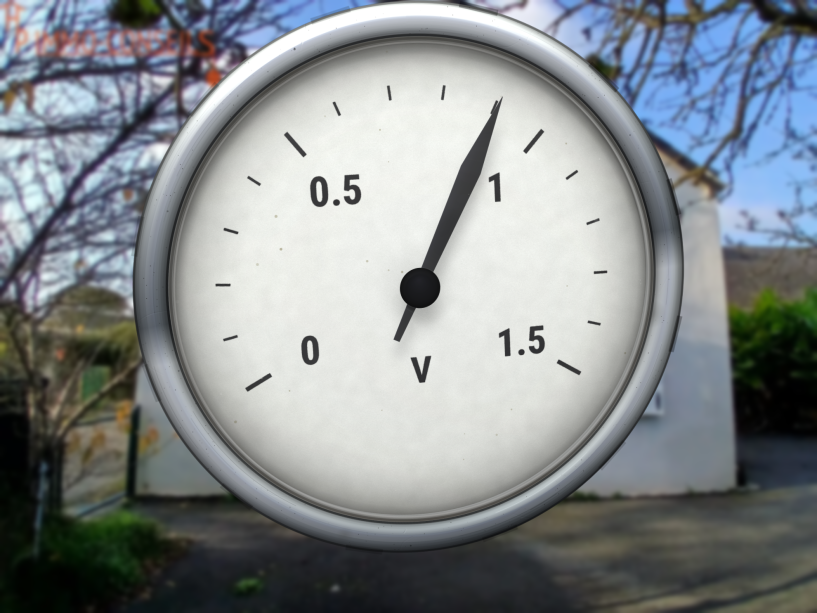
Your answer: 0.9 V
